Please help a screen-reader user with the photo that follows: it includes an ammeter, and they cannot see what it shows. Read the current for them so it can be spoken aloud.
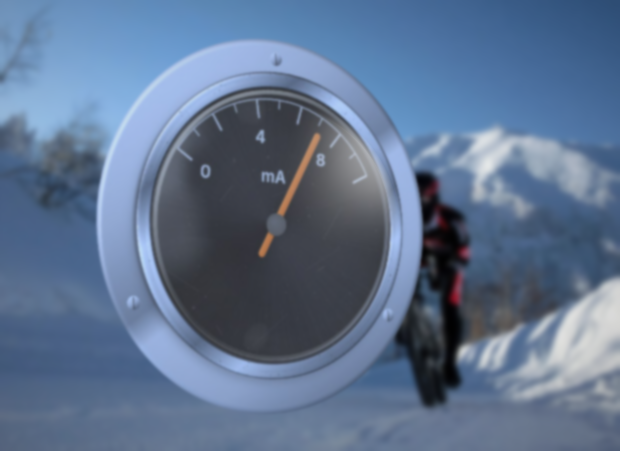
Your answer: 7 mA
